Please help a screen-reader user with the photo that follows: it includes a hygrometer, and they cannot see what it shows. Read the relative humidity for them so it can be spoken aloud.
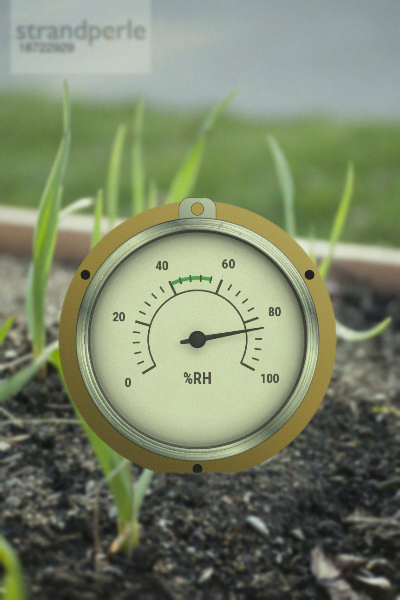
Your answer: 84 %
